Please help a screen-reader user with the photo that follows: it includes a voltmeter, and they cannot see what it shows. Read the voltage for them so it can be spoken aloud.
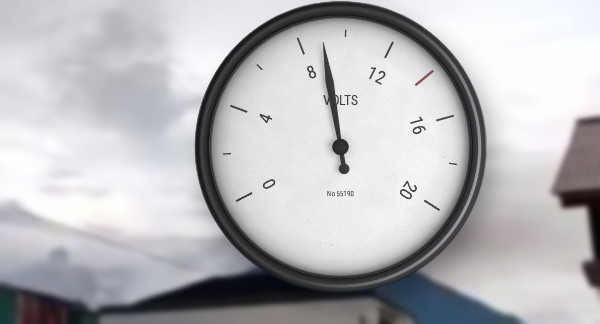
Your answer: 9 V
